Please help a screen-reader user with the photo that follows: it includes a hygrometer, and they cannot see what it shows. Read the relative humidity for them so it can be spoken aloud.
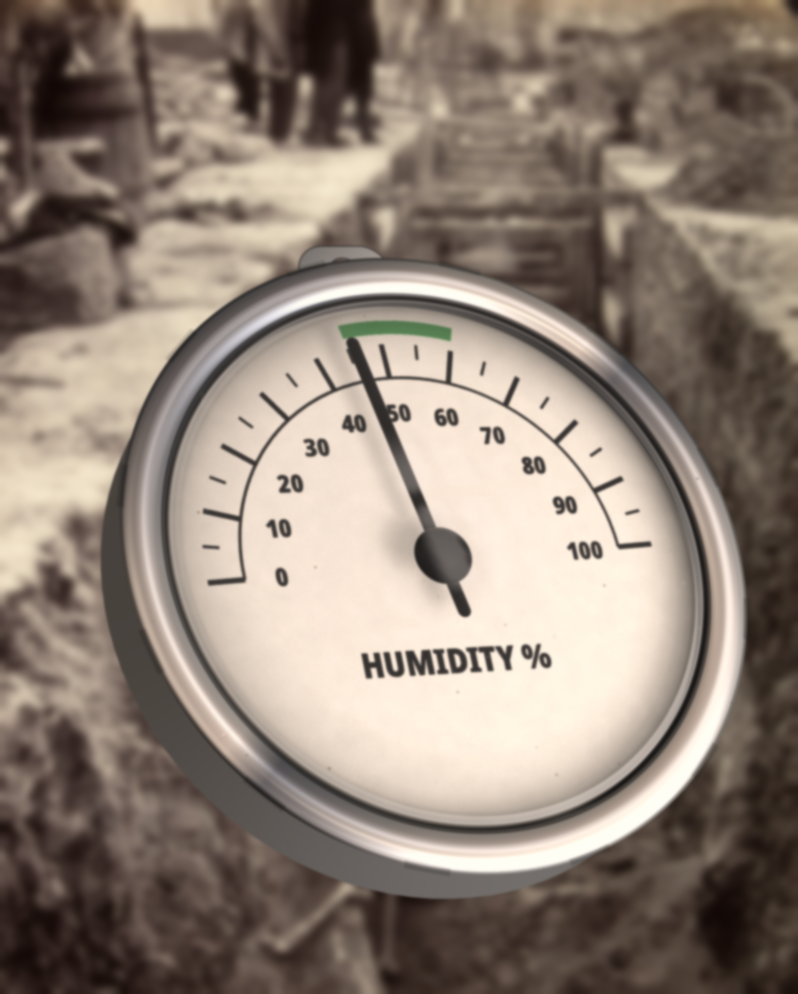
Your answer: 45 %
